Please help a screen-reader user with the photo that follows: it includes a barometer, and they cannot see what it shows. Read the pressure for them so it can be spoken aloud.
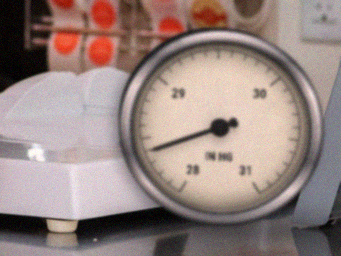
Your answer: 28.4 inHg
